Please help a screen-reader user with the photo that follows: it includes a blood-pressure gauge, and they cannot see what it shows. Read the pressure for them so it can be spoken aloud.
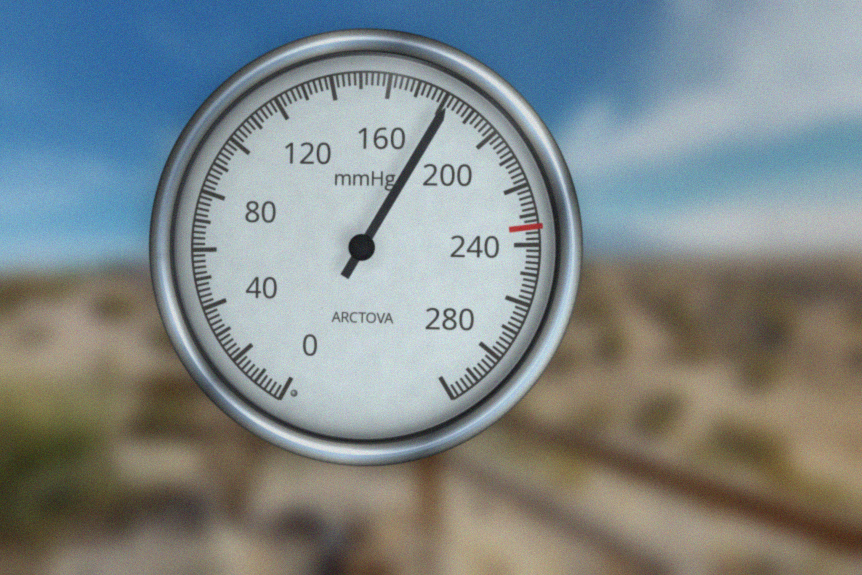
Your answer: 182 mmHg
